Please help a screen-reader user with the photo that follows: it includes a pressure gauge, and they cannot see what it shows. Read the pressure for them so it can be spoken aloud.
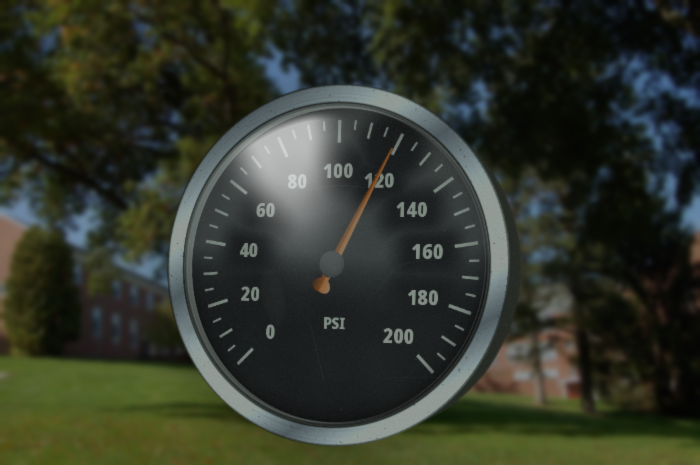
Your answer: 120 psi
